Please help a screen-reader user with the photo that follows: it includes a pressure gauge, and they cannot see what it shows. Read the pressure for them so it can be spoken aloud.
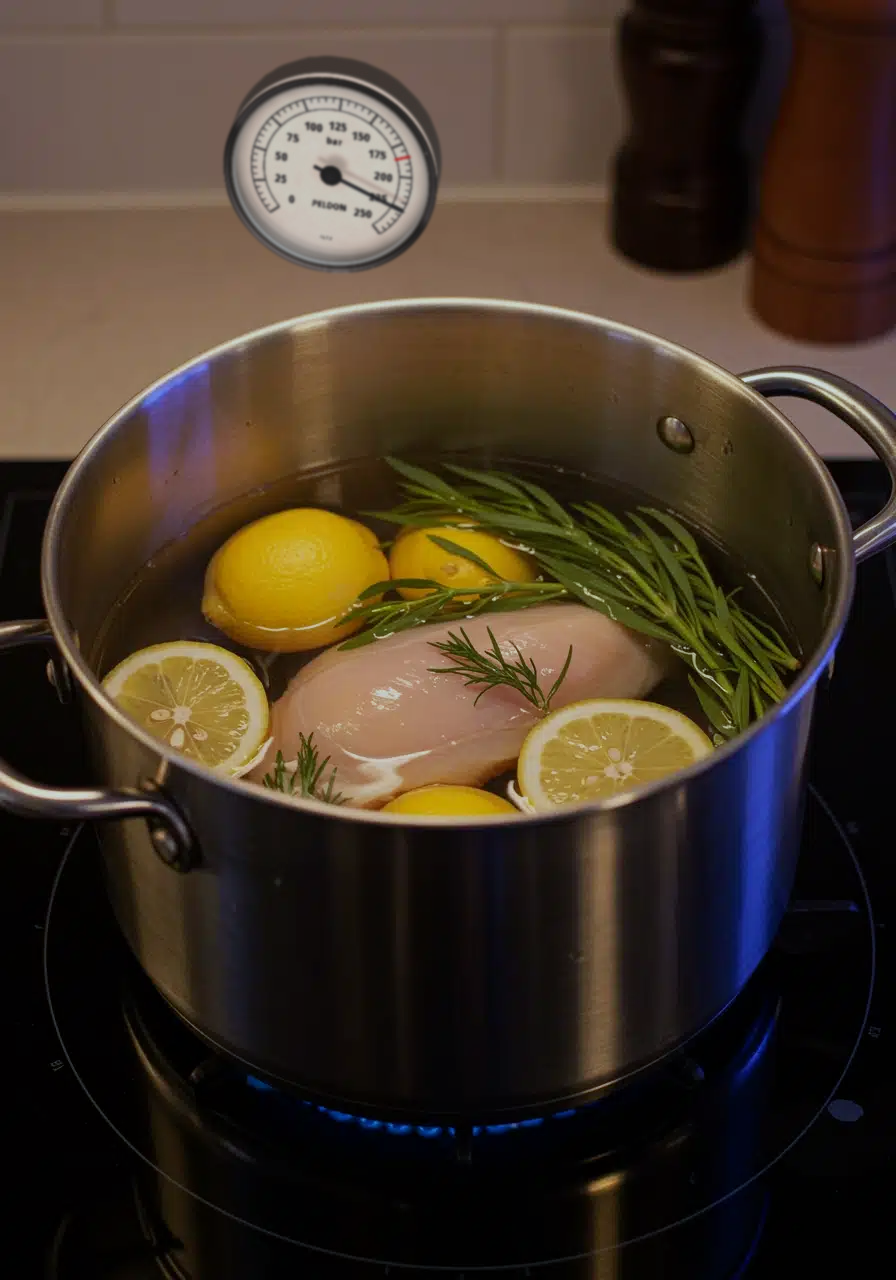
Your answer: 225 bar
